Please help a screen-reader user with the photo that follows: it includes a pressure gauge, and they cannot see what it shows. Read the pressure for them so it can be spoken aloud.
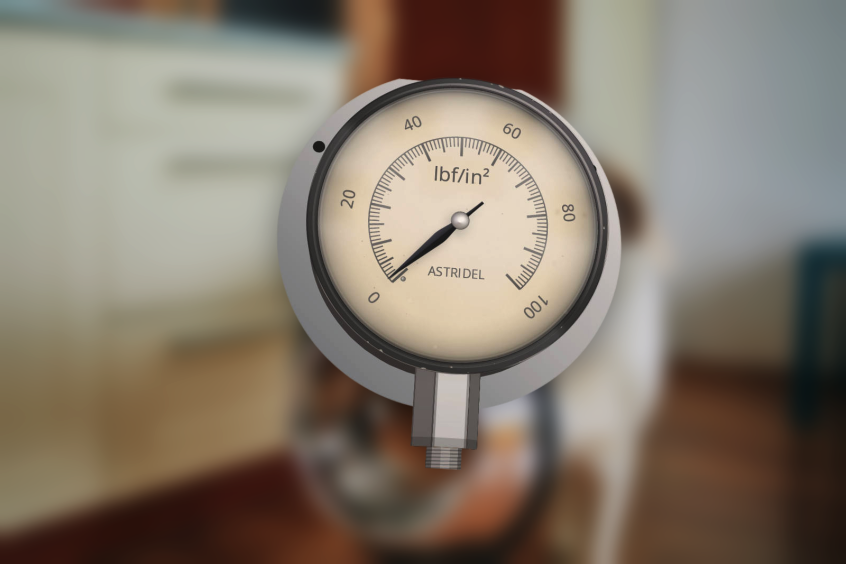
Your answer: 1 psi
